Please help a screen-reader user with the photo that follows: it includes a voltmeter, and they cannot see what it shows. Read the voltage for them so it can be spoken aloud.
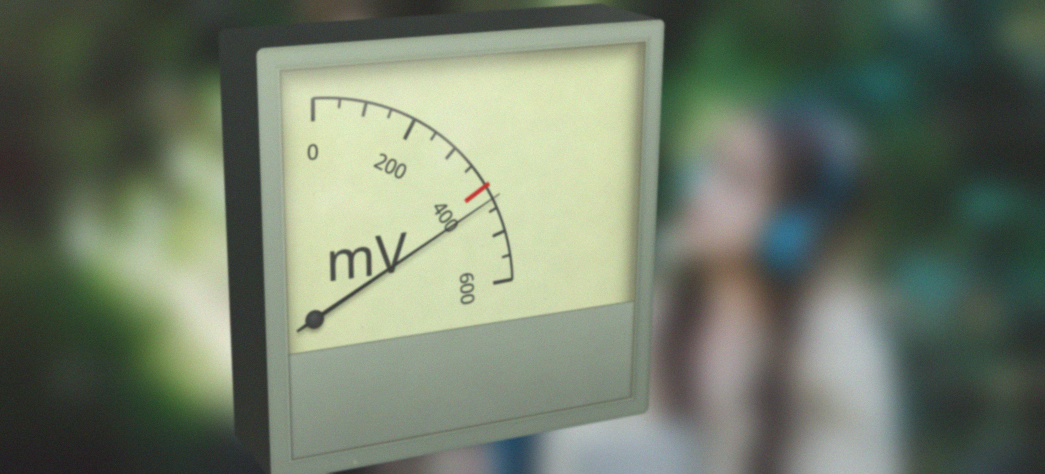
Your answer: 425 mV
